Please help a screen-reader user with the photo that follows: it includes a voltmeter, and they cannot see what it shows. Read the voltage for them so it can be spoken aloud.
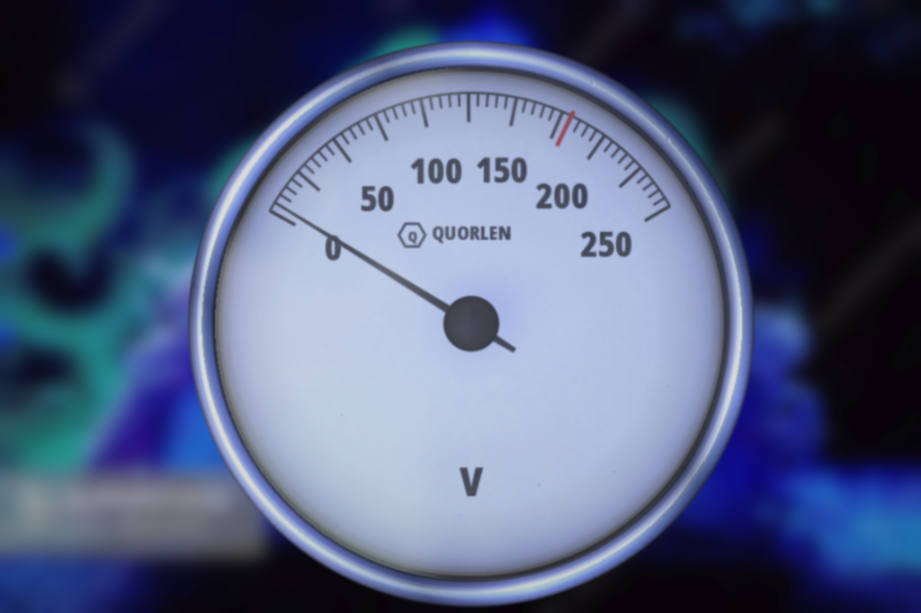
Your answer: 5 V
